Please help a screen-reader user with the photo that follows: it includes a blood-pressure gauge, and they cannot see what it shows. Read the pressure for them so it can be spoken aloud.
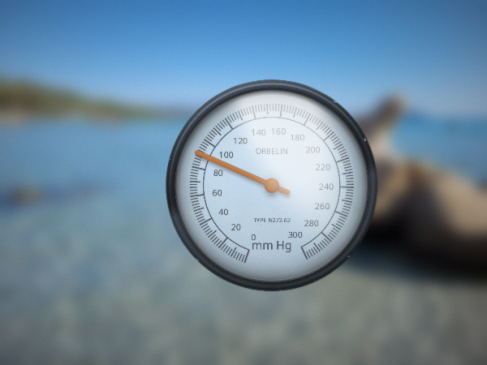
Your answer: 90 mmHg
